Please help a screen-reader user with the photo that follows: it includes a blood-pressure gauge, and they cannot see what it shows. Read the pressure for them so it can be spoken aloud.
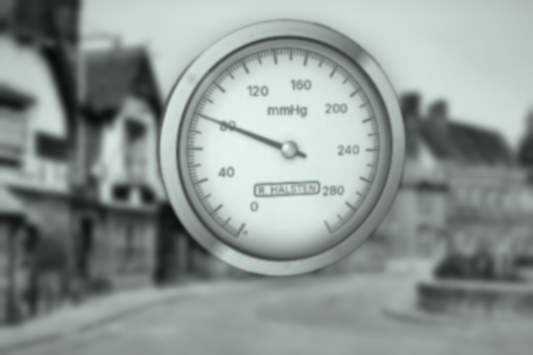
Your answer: 80 mmHg
